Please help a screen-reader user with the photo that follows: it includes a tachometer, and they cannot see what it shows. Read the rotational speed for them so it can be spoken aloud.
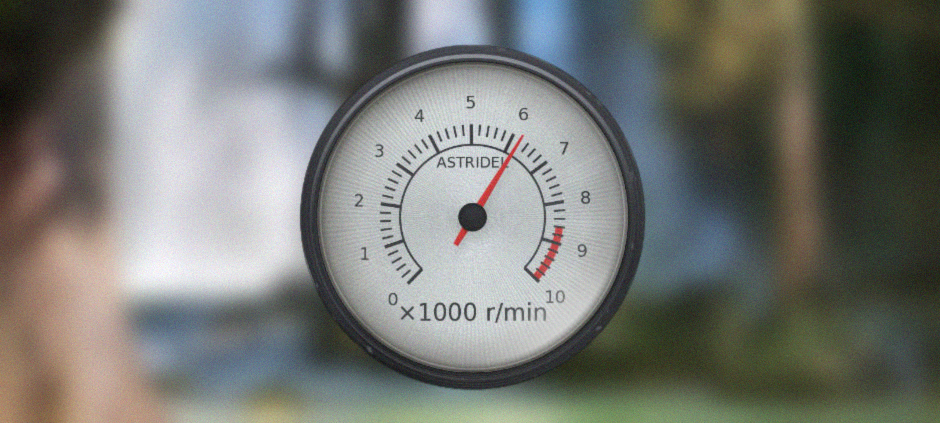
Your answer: 6200 rpm
